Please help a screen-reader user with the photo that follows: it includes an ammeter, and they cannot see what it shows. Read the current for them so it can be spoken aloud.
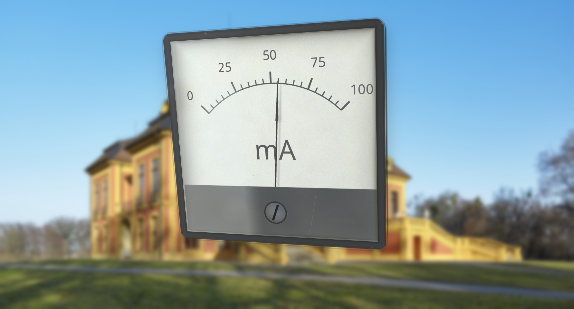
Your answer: 55 mA
